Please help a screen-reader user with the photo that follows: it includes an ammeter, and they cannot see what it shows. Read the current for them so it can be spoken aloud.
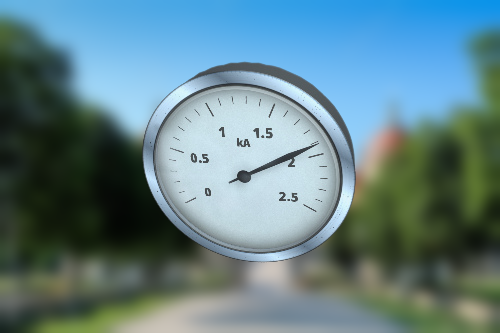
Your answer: 1.9 kA
